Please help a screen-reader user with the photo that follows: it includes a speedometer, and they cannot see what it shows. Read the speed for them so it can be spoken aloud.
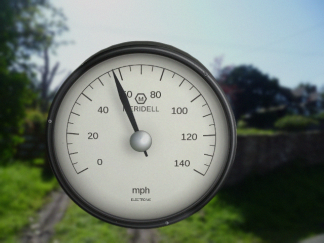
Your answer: 57.5 mph
